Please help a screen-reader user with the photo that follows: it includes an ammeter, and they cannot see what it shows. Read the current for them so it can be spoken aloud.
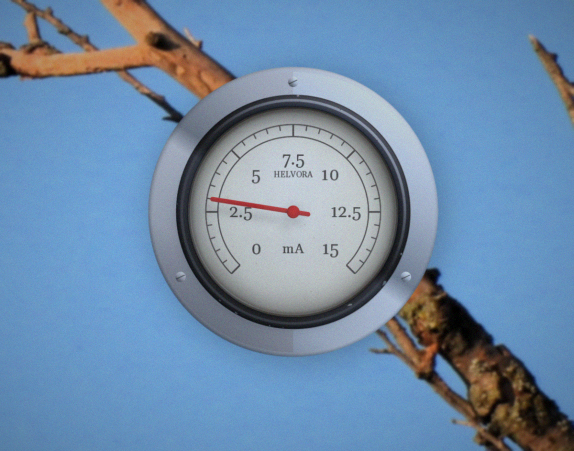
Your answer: 3 mA
